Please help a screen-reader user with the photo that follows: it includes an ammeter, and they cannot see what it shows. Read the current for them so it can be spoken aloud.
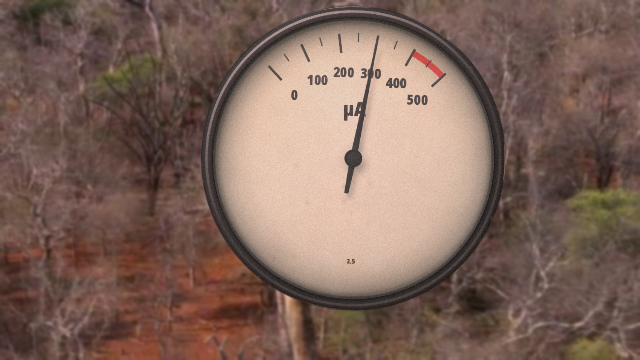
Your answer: 300 µA
